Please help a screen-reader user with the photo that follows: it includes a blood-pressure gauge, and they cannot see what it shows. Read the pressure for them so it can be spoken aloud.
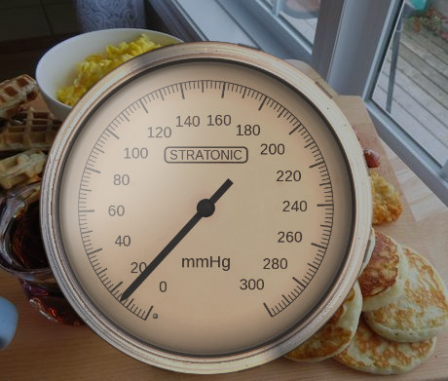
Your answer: 14 mmHg
